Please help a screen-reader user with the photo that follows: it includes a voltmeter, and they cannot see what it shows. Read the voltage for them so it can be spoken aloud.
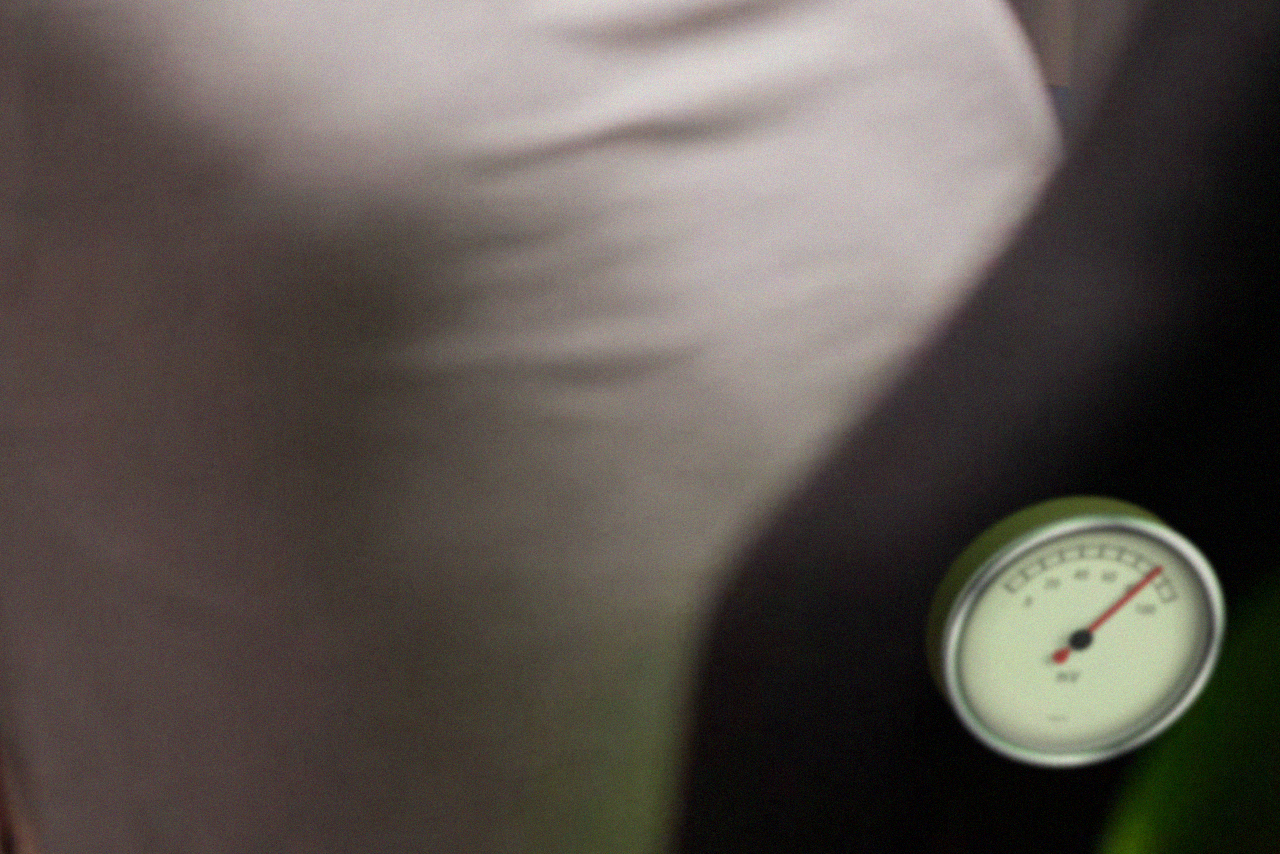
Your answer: 80 mV
